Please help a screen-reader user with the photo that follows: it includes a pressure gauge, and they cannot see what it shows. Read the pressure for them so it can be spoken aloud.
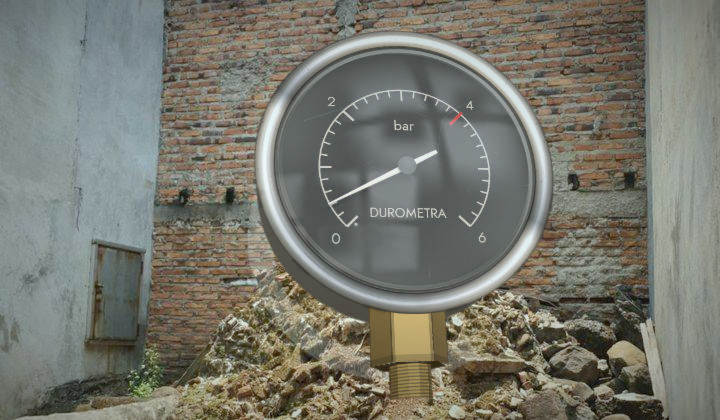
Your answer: 0.4 bar
